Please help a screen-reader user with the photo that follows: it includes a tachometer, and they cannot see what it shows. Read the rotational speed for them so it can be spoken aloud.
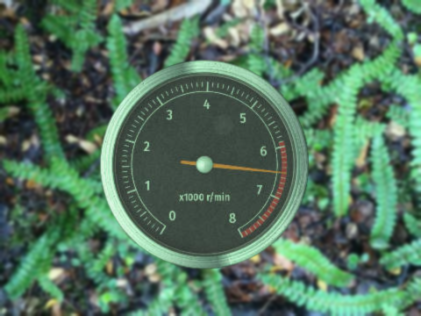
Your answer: 6500 rpm
